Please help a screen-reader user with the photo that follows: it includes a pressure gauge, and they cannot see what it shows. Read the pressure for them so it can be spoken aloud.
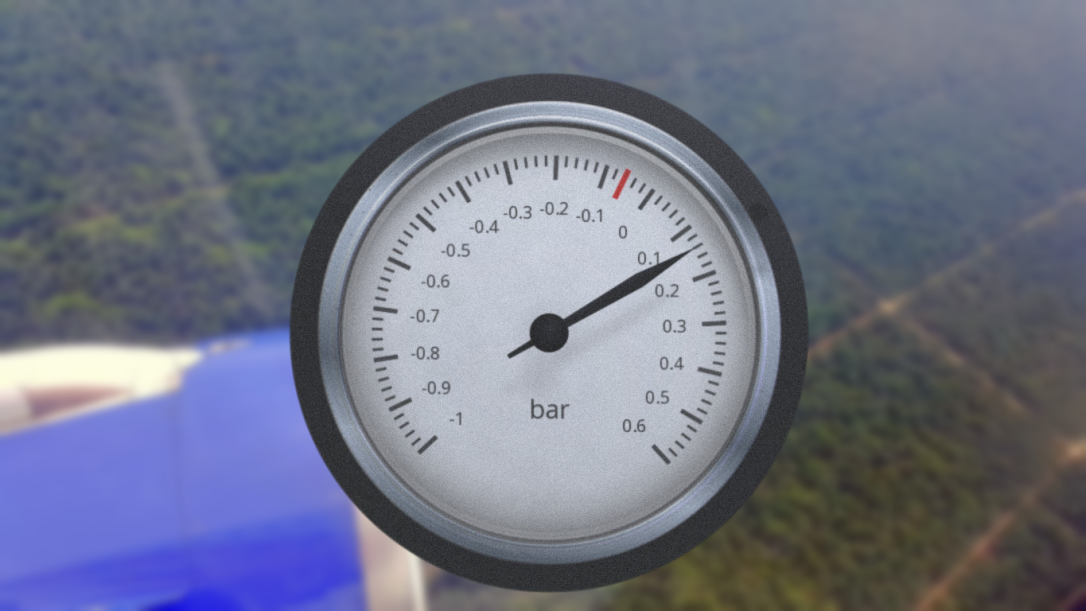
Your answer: 0.14 bar
